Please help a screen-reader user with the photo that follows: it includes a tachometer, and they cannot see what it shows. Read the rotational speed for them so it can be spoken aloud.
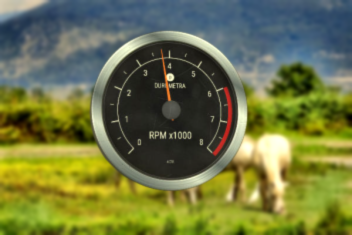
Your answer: 3750 rpm
